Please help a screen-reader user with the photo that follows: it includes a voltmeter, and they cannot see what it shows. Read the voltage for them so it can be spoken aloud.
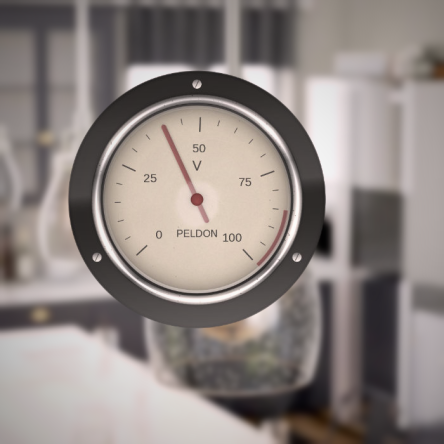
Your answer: 40 V
